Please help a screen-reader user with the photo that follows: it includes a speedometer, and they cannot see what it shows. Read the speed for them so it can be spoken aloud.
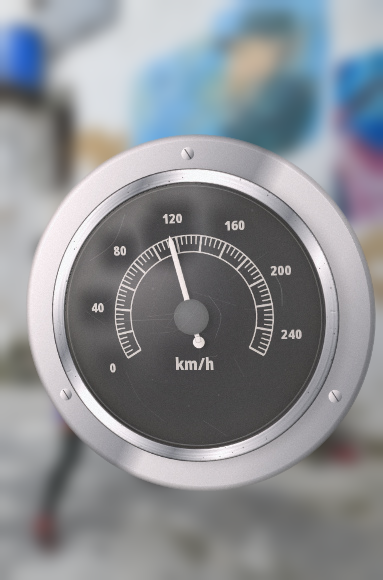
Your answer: 116 km/h
